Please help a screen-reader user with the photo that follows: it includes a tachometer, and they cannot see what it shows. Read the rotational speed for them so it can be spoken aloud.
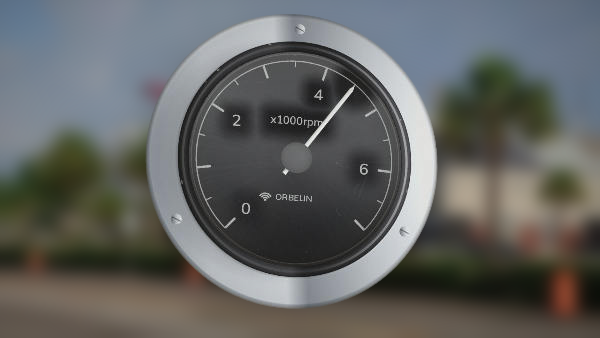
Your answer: 4500 rpm
